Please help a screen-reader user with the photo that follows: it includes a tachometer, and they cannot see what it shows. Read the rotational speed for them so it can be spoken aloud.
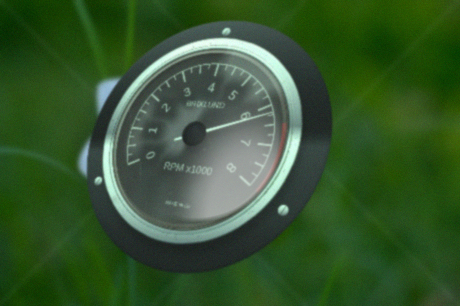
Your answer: 6250 rpm
